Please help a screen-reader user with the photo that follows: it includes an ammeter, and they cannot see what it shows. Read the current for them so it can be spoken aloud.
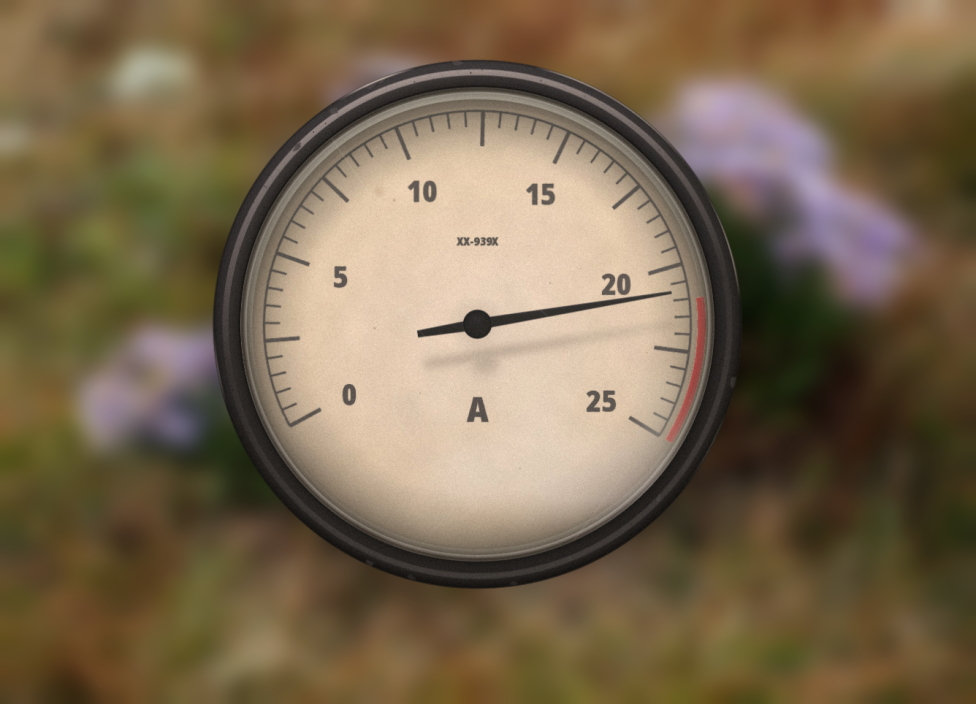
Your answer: 20.75 A
